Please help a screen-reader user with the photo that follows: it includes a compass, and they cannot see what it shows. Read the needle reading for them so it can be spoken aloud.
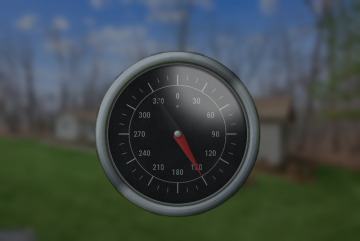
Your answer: 150 °
